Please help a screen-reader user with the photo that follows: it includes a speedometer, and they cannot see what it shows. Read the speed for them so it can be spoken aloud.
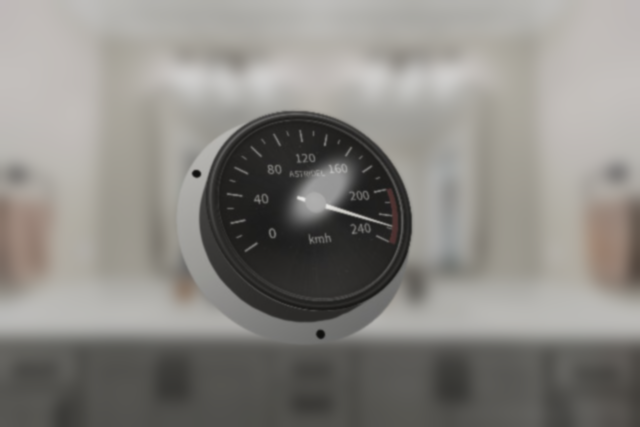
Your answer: 230 km/h
